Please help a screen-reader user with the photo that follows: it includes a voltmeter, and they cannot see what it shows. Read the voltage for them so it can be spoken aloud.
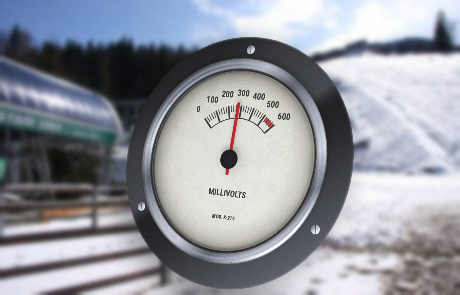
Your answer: 300 mV
